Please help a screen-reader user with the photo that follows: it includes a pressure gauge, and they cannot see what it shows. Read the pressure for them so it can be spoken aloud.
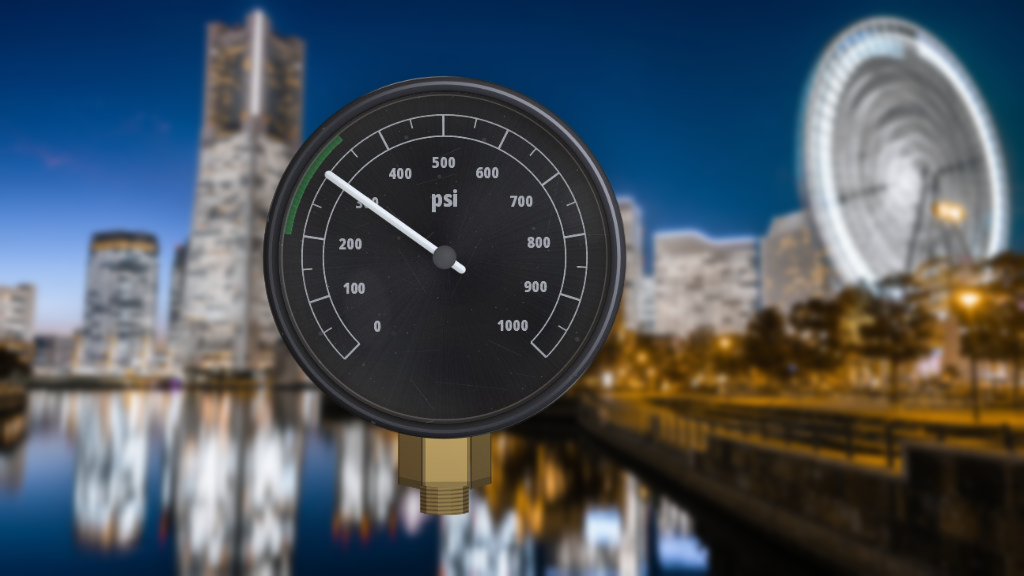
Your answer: 300 psi
